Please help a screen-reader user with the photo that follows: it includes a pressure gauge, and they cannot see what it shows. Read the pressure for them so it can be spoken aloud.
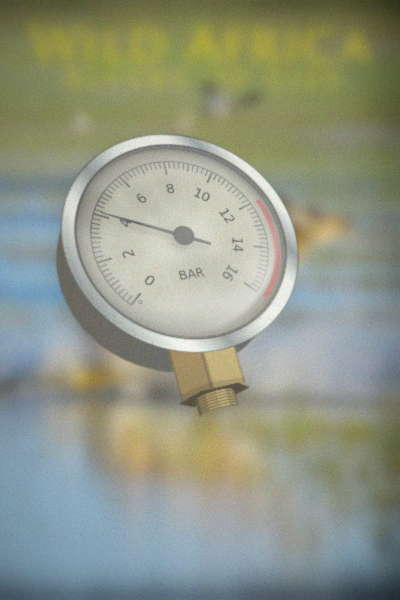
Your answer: 4 bar
